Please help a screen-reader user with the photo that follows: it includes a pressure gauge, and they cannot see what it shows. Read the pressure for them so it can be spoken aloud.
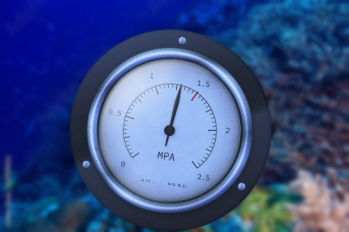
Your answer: 1.3 MPa
